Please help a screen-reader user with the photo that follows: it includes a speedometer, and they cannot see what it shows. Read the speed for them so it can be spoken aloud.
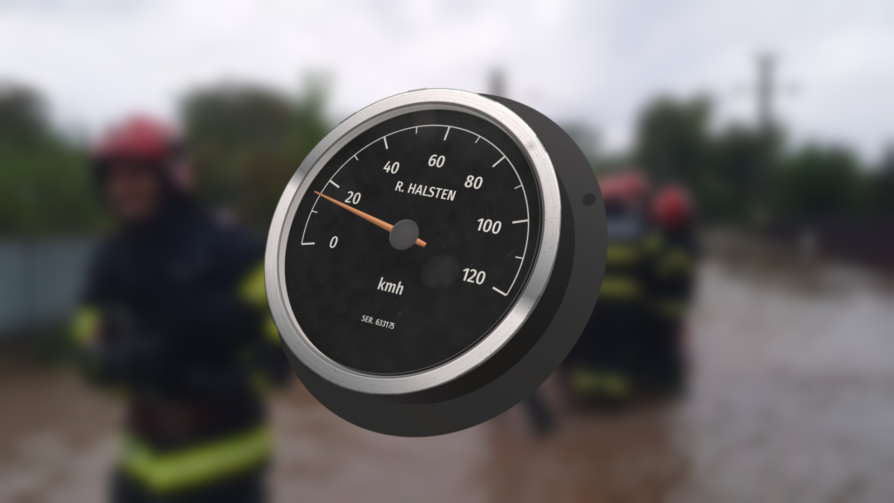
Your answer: 15 km/h
